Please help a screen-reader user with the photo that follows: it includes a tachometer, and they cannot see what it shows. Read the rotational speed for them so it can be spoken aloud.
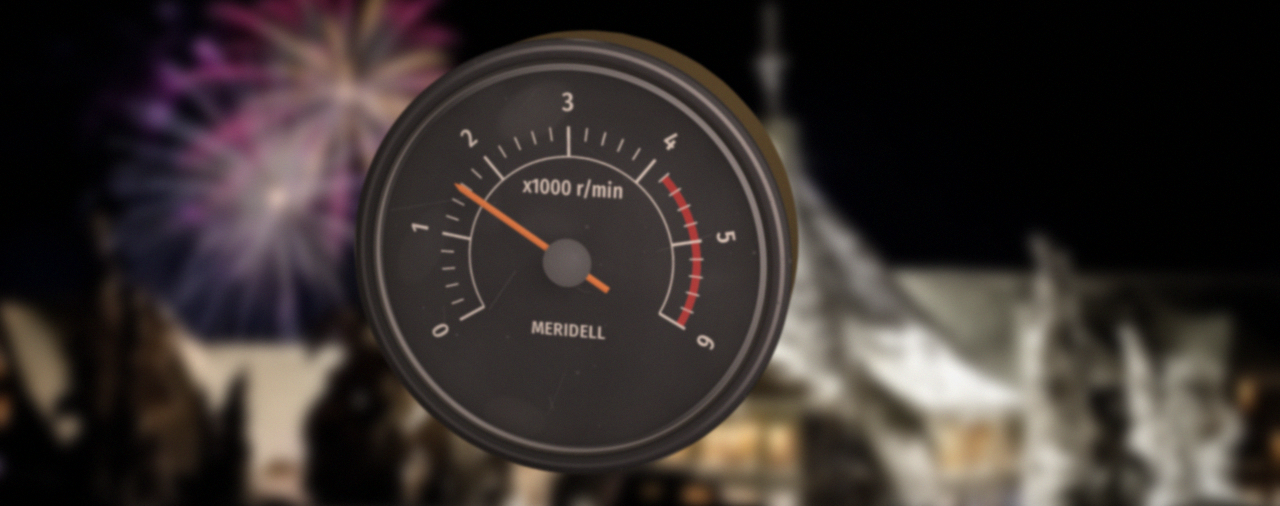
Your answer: 1600 rpm
